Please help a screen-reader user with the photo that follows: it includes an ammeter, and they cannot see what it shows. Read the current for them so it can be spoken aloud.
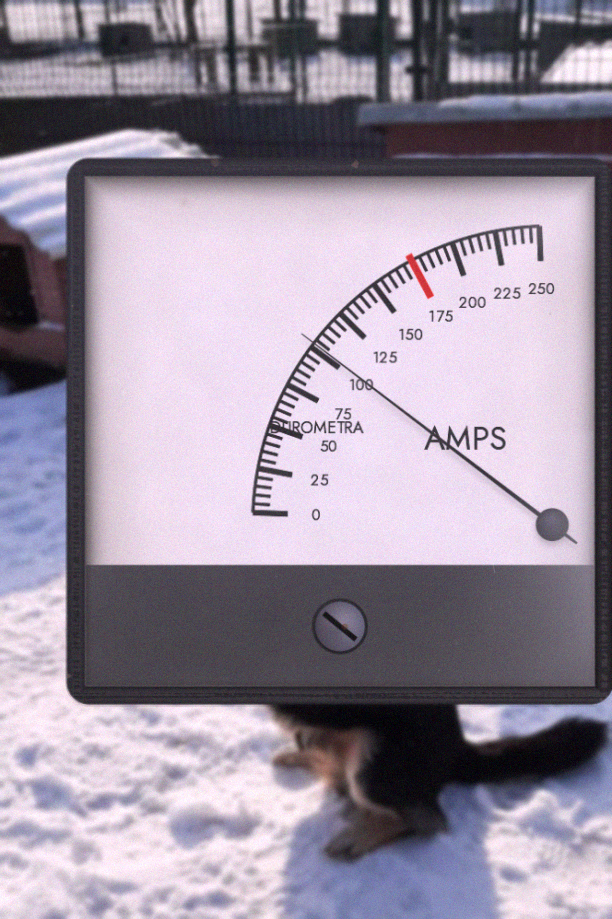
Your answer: 102.5 A
